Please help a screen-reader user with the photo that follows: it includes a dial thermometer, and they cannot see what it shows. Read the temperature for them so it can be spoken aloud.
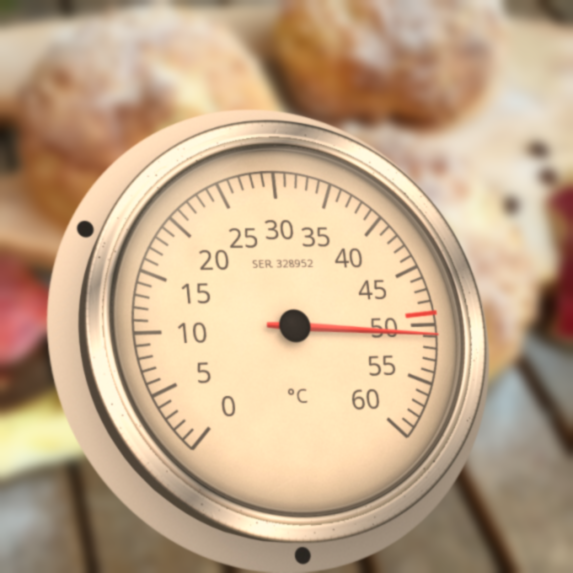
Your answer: 51 °C
